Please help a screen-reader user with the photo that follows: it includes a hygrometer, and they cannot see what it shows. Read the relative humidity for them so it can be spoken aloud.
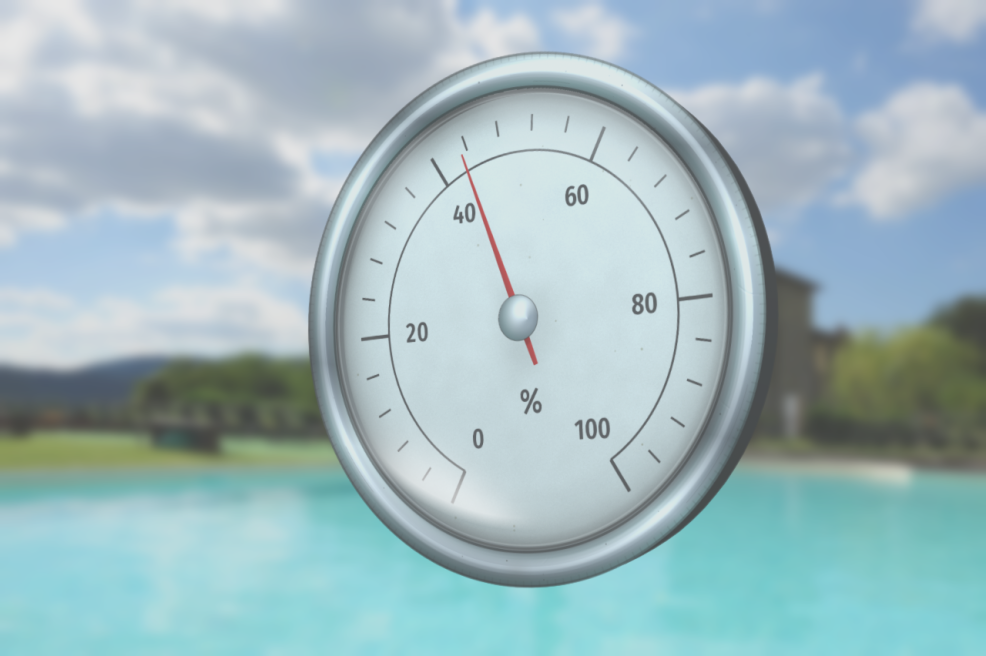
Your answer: 44 %
